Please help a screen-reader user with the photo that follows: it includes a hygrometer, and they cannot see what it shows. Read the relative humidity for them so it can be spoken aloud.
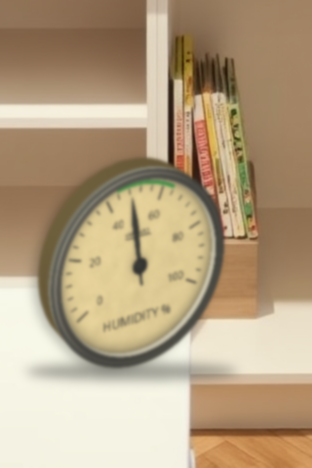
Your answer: 48 %
